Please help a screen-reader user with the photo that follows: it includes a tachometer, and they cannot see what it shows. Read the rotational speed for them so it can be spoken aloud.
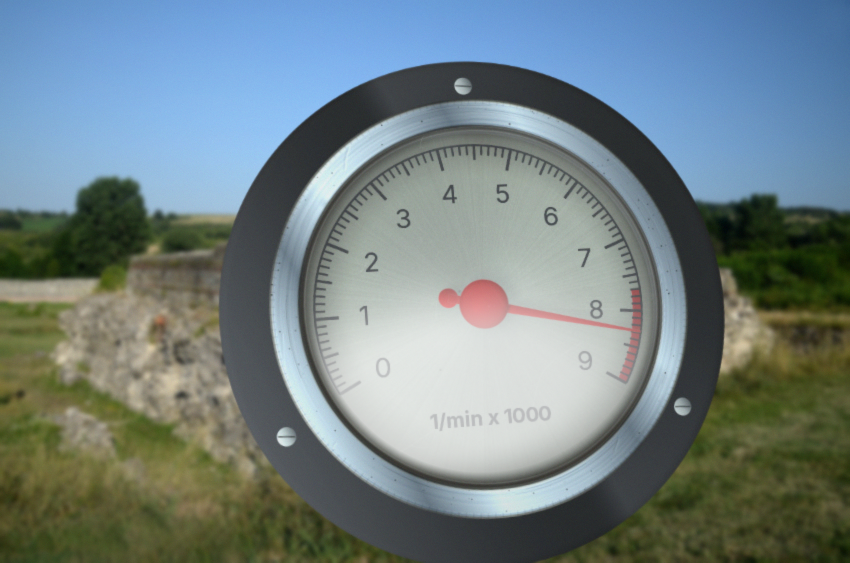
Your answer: 8300 rpm
